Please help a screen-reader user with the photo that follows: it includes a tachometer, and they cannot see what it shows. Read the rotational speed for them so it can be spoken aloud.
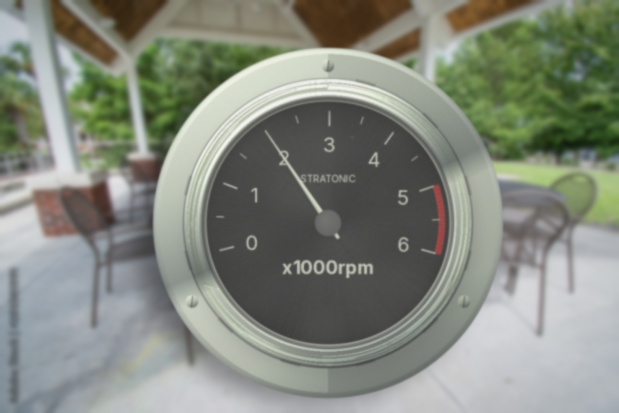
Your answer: 2000 rpm
